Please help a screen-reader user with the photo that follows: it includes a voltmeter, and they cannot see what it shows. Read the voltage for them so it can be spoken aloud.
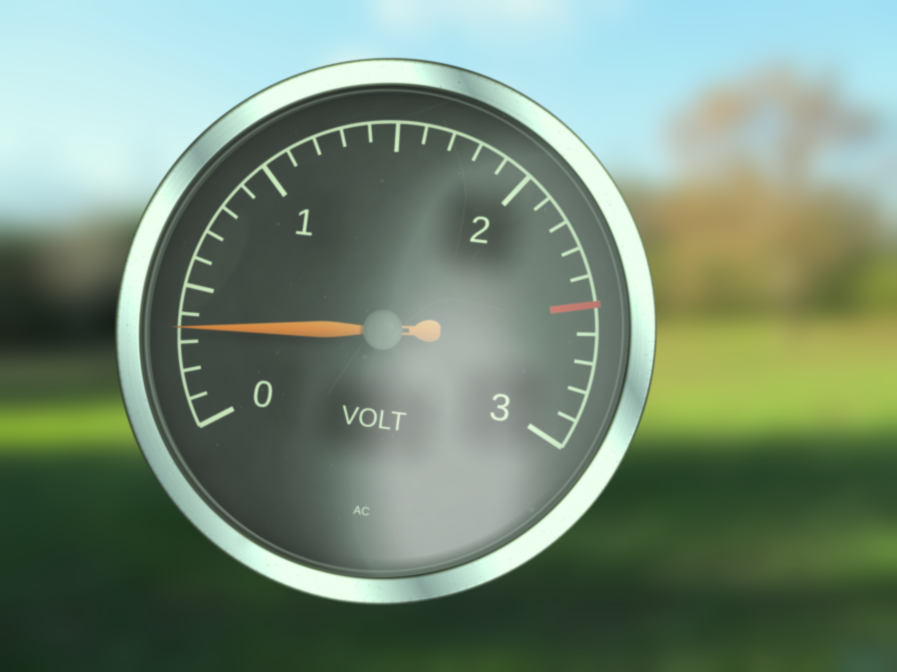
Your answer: 0.35 V
